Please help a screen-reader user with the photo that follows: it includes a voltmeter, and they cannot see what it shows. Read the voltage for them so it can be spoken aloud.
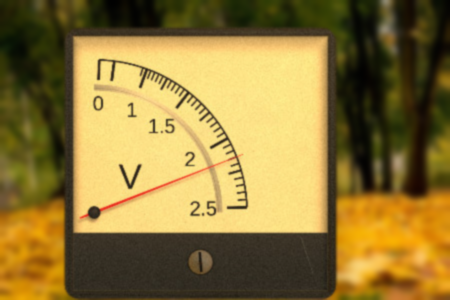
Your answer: 2.15 V
